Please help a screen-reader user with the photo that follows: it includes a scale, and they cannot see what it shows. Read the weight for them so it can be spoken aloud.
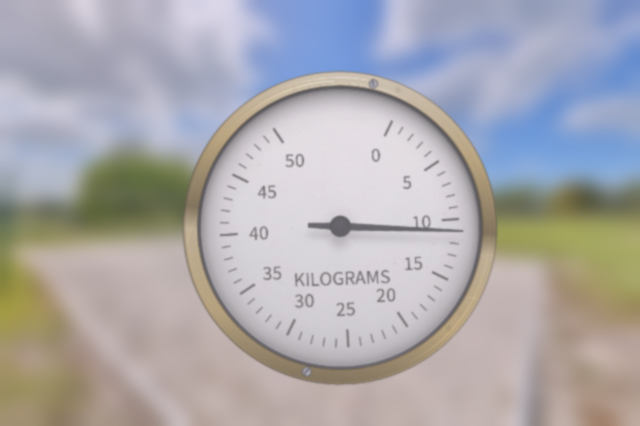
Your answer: 11 kg
